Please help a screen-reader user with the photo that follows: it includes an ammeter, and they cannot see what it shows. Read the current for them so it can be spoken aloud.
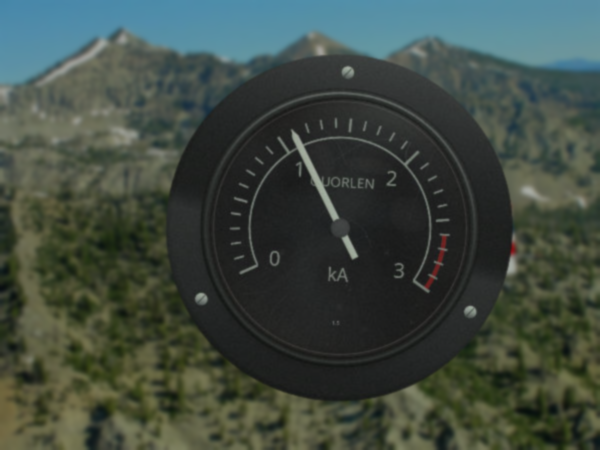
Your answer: 1.1 kA
